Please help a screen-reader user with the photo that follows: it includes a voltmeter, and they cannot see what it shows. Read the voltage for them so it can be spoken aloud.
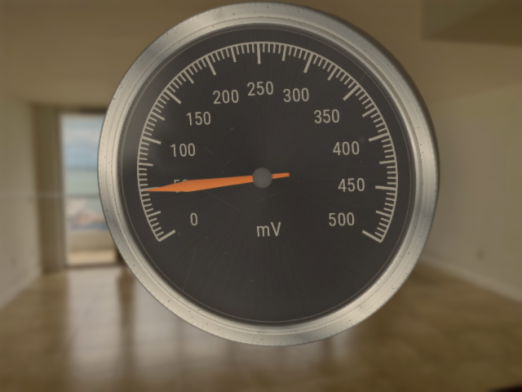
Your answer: 50 mV
